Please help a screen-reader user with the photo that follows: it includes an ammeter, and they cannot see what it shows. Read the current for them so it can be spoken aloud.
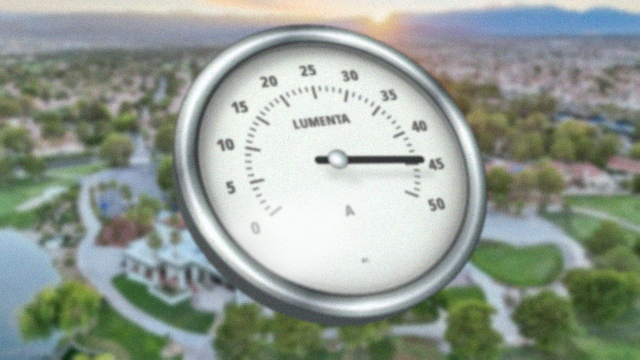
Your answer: 45 A
